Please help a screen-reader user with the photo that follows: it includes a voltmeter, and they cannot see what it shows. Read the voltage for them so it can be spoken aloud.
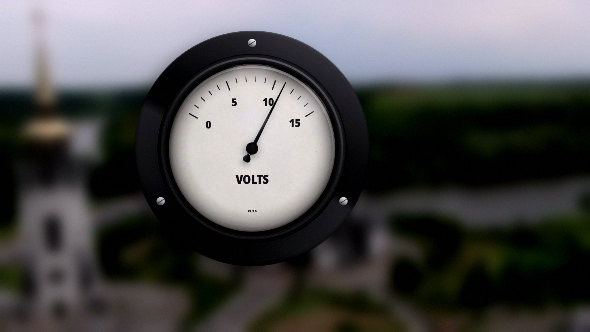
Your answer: 11 V
